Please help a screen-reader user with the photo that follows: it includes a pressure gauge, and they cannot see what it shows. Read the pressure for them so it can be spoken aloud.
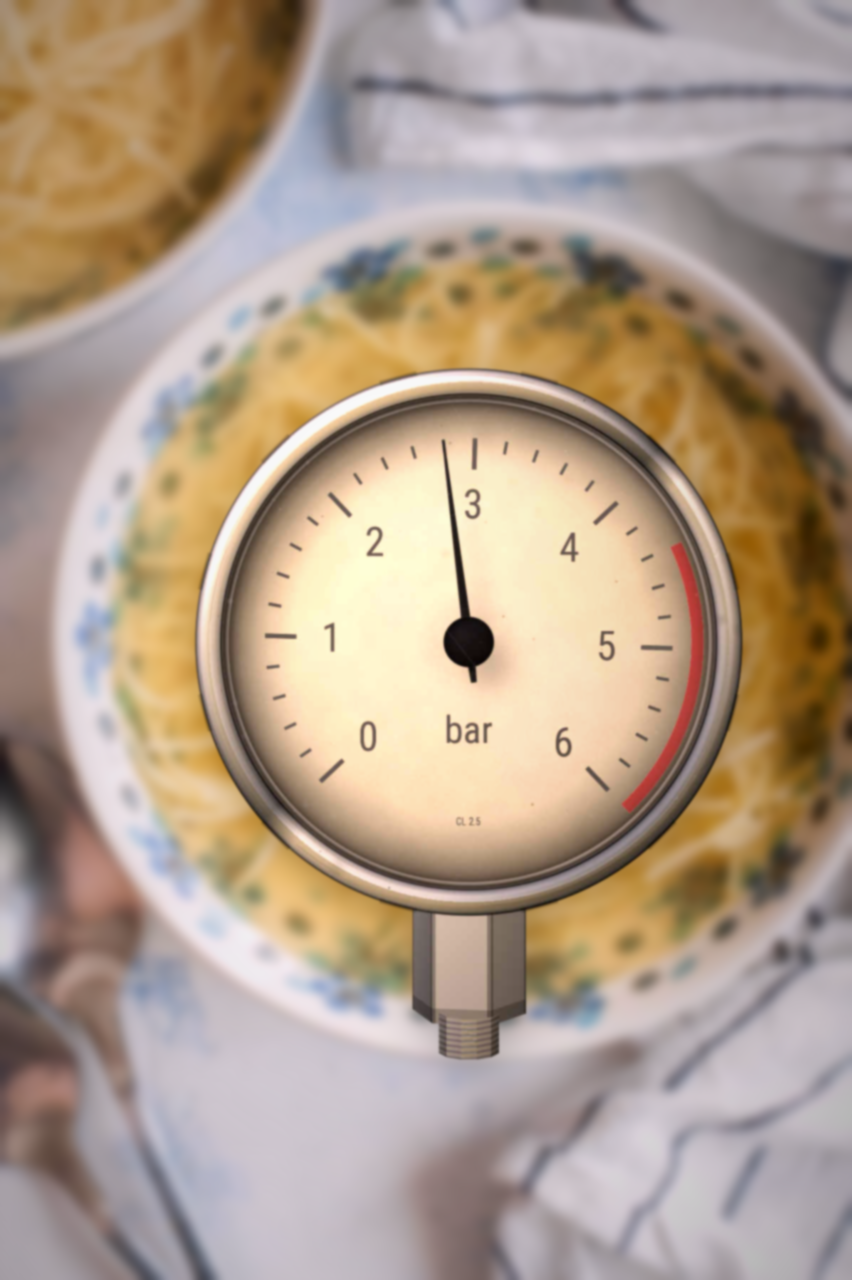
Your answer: 2.8 bar
